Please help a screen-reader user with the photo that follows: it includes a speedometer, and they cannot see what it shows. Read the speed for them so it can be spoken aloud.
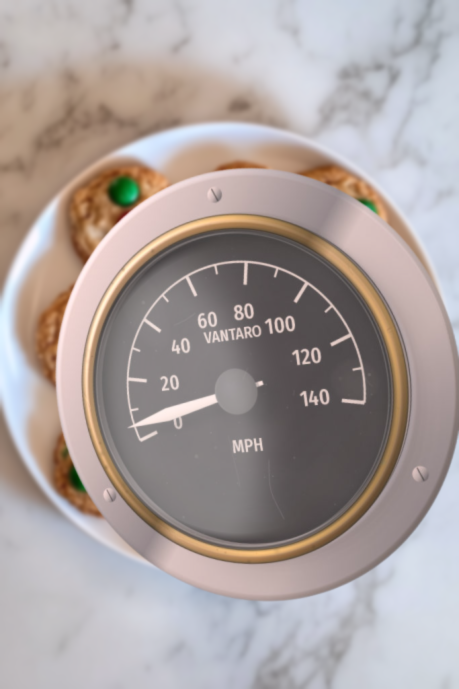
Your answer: 5 mph
